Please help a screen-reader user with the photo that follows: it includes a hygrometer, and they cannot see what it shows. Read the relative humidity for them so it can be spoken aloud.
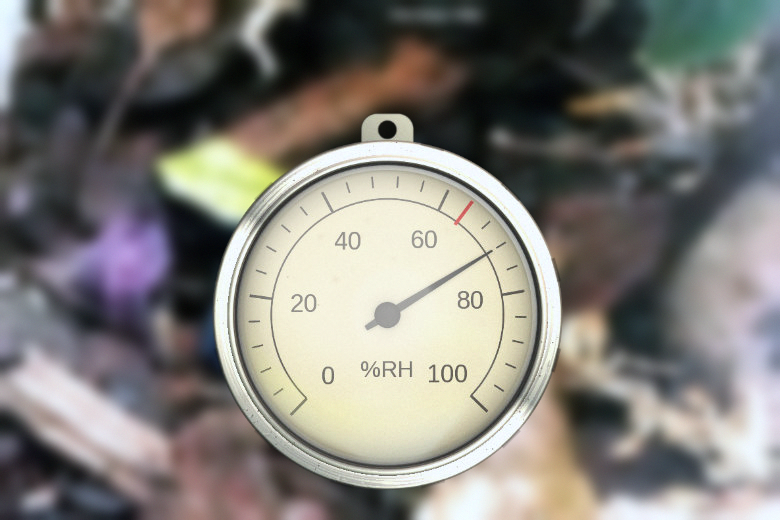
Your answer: 72 %
